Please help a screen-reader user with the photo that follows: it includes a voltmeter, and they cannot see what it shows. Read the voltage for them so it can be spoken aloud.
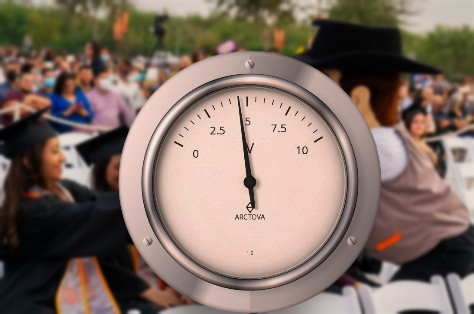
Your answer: 4.5 V
